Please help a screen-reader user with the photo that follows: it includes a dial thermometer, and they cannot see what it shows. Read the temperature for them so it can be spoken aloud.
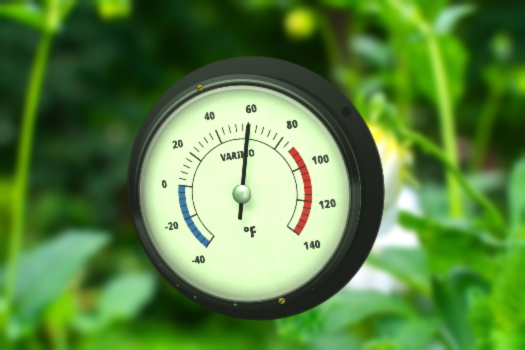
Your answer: 60 °F
